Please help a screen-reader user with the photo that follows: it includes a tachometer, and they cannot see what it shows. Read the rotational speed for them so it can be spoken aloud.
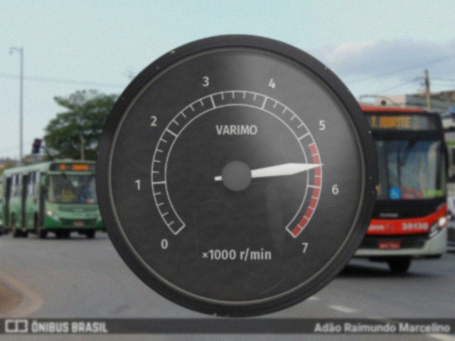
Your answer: 5600 rpm
